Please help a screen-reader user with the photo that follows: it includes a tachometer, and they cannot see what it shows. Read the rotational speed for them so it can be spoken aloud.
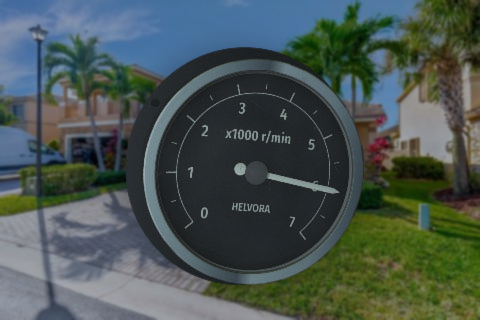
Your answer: 6000 rpm
